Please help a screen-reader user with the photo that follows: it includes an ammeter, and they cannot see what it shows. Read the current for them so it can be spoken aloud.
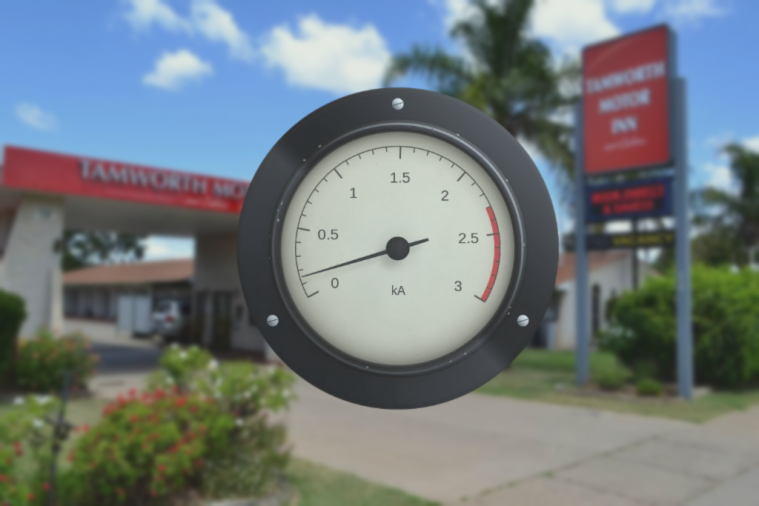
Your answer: 0.15 kA
